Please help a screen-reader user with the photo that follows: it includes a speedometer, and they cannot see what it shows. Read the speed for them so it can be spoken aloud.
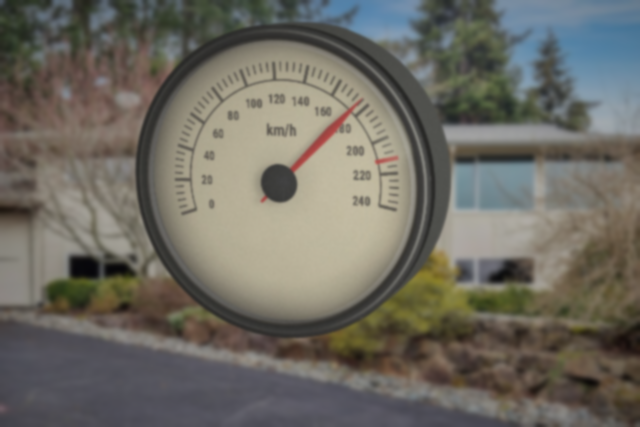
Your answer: 176 km/h
